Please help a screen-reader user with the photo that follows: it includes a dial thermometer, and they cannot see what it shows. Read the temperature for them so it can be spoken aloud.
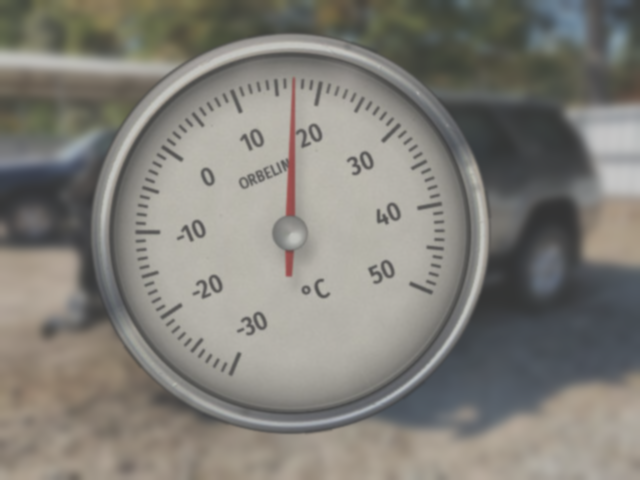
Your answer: 17 °C
